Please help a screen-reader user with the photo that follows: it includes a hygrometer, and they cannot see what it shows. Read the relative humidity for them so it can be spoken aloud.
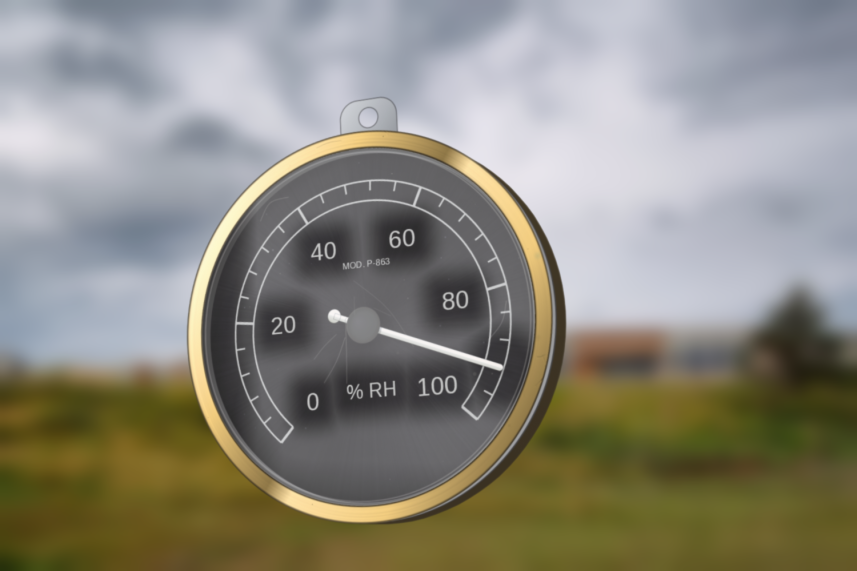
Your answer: 92 %
